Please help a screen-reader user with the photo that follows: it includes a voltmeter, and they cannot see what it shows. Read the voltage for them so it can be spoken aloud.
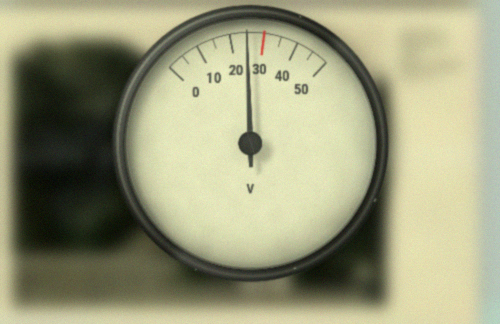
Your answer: 25 V
